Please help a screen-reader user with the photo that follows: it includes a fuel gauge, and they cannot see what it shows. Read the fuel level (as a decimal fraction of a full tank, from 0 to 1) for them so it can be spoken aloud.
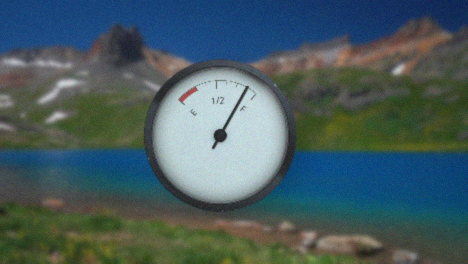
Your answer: 0.875
